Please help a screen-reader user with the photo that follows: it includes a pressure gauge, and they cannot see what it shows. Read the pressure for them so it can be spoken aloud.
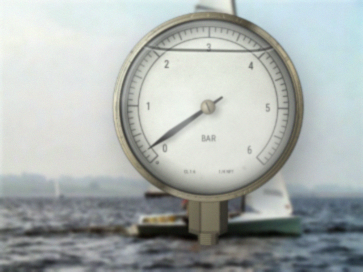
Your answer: 0.2 bar
